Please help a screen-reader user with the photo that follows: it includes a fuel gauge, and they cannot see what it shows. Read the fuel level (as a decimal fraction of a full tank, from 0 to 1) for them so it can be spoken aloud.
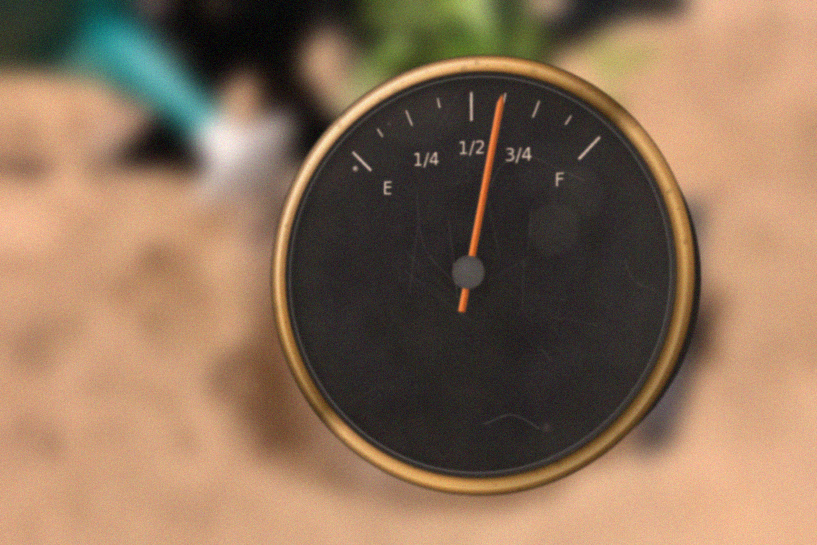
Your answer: 0.625
